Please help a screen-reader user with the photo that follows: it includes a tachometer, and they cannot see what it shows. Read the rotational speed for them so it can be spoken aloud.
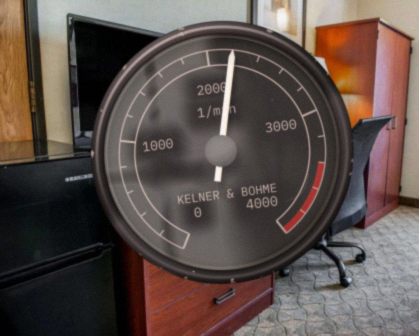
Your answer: 2200 rpm
